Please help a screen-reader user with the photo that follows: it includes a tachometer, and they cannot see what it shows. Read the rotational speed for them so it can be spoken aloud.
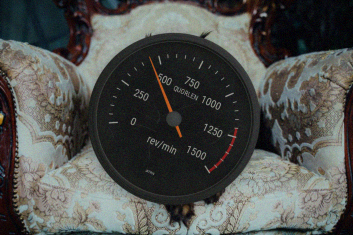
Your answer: 450 rpm
